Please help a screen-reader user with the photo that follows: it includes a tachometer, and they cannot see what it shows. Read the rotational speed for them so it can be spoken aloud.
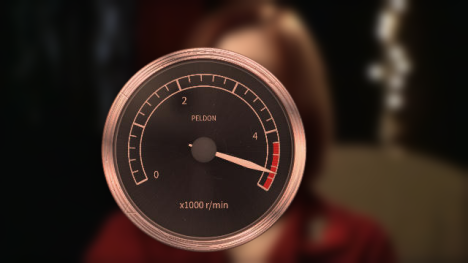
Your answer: 4700 rpm
